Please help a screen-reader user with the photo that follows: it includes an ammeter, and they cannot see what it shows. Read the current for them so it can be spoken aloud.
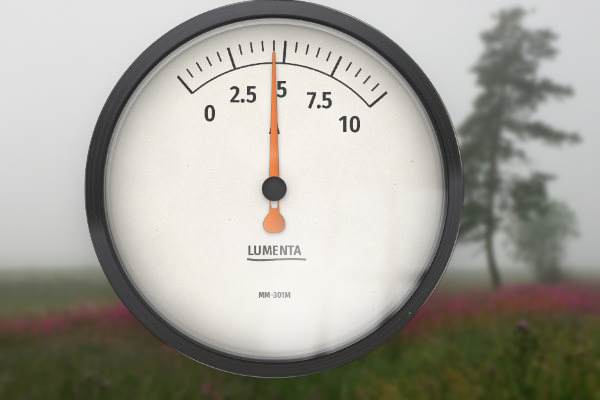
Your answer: 4.5 A
